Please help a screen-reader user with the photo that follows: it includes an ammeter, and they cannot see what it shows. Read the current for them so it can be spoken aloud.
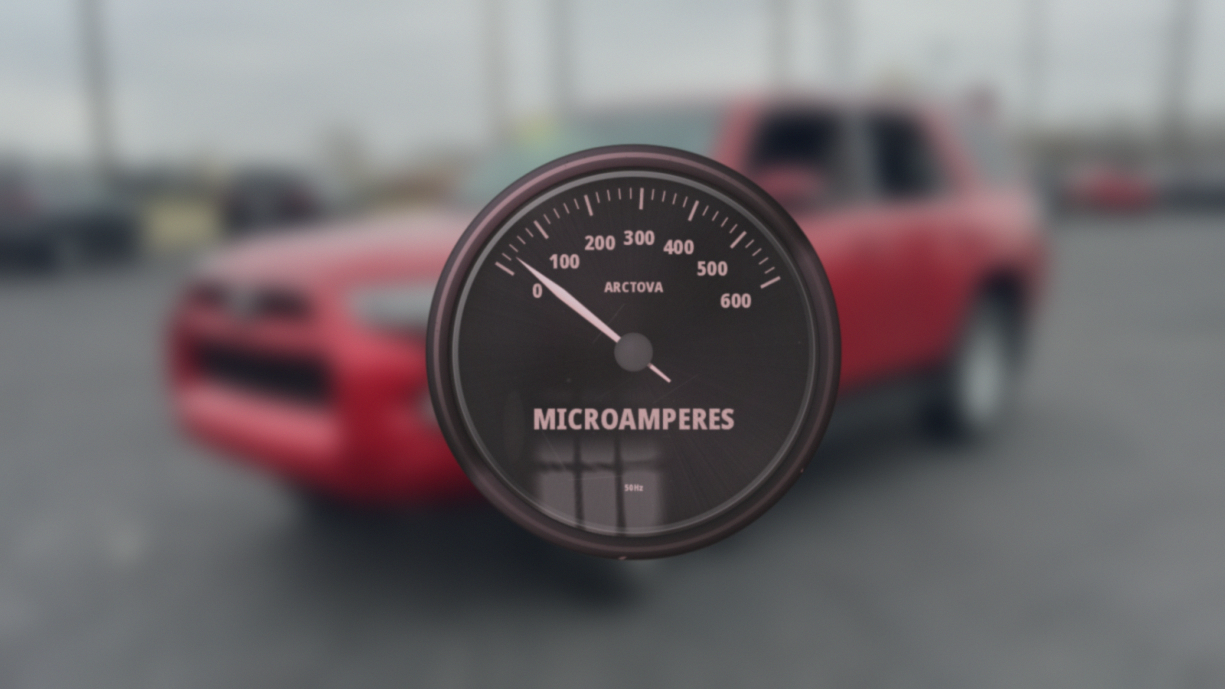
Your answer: 30 µA
